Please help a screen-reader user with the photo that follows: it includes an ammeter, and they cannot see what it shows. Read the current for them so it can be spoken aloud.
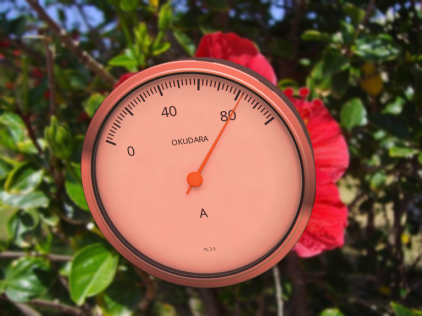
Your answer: 82 A
